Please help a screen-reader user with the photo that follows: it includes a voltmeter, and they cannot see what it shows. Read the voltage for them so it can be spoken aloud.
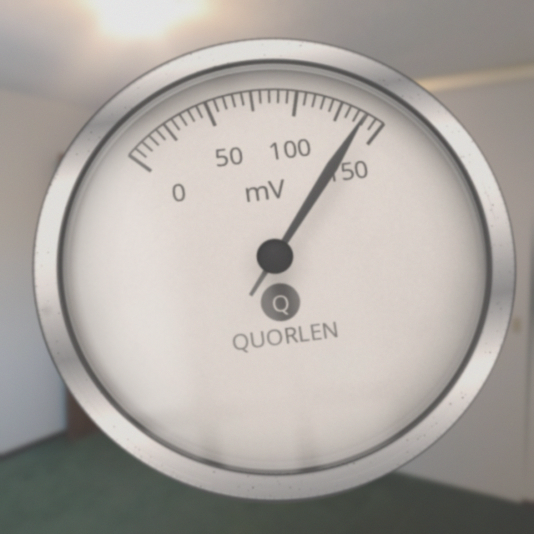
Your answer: 140 mV
